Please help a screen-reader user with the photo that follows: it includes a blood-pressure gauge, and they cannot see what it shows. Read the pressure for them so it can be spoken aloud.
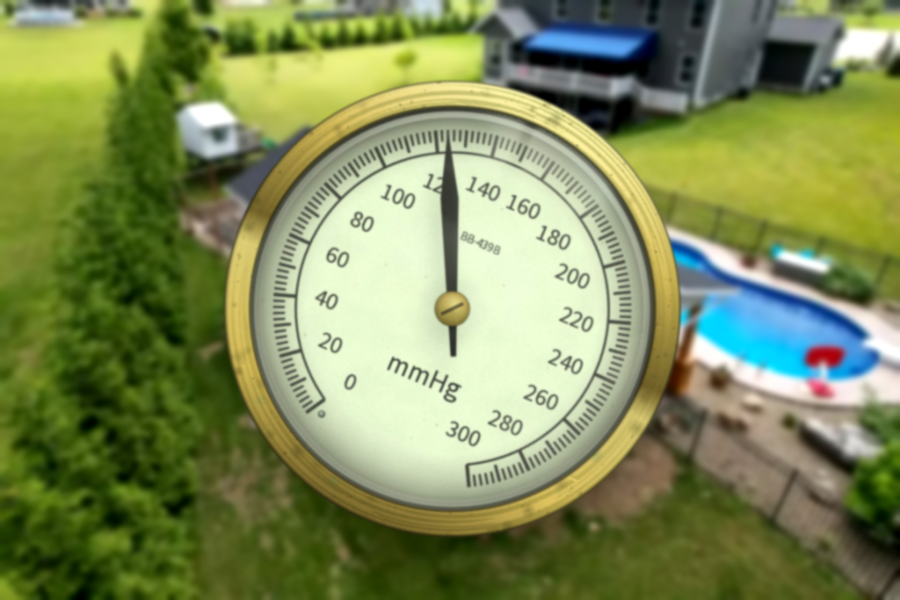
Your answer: 124 mmHg
